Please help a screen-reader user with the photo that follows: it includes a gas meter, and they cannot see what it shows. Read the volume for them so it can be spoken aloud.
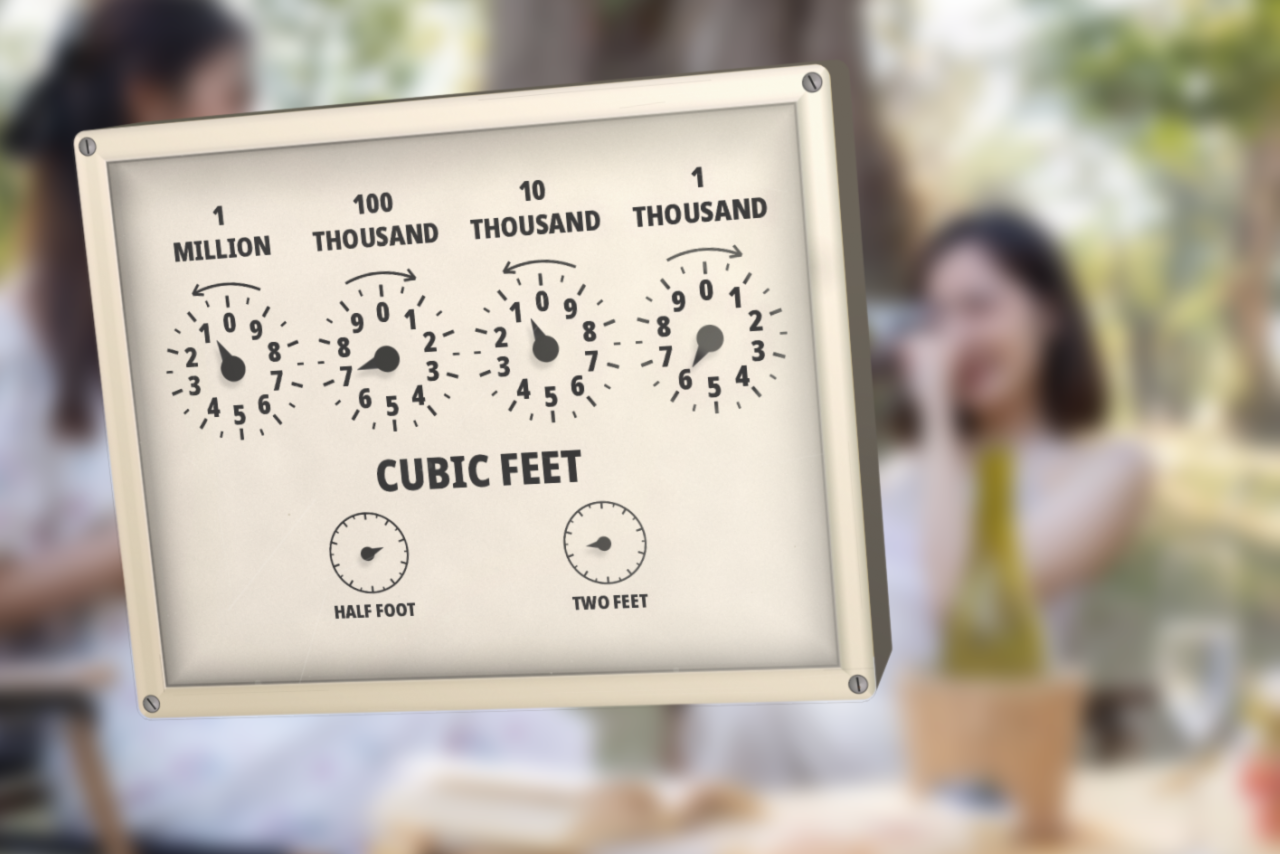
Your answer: 70600 ft³
